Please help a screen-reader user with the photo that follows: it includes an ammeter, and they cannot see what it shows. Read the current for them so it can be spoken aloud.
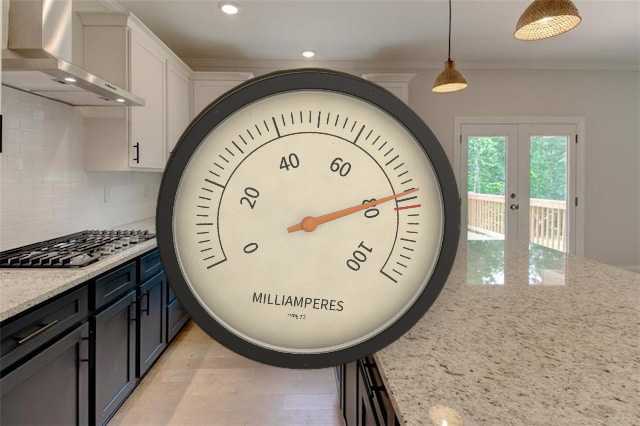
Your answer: 78 mA
